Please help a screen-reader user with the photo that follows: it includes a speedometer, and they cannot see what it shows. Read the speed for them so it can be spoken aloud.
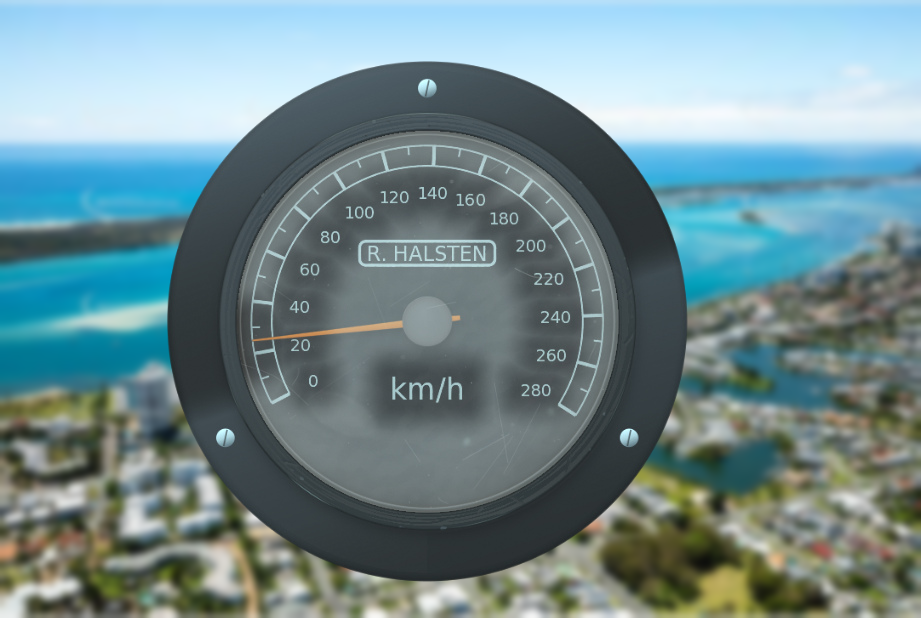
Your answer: 25 km/h
